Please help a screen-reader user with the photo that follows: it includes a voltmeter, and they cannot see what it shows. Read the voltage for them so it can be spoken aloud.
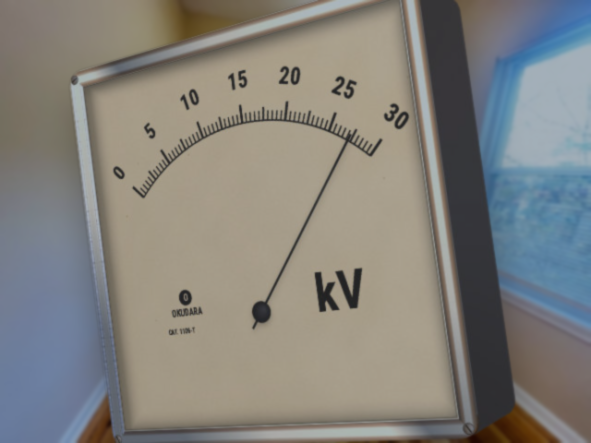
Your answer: 27.5 kV
